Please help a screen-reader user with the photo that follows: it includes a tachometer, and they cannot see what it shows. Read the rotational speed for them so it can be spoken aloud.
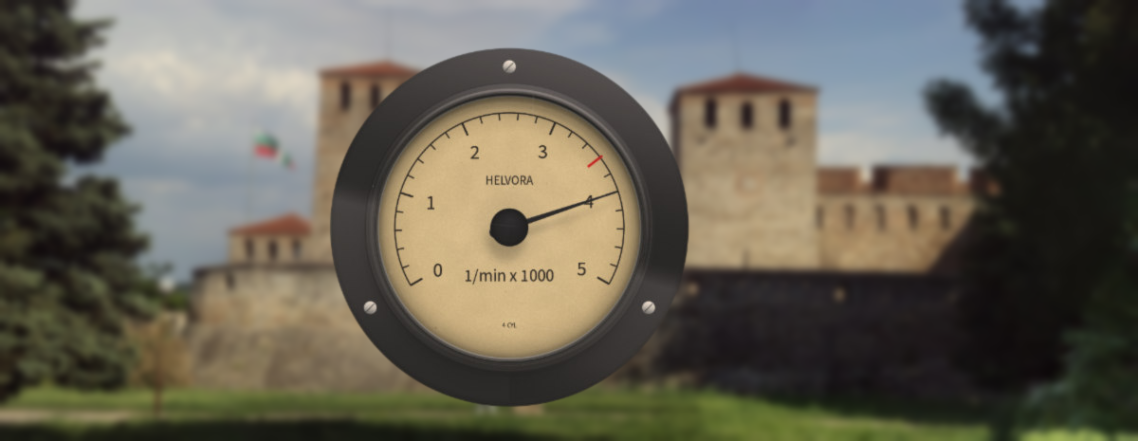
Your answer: 4000 rpm
